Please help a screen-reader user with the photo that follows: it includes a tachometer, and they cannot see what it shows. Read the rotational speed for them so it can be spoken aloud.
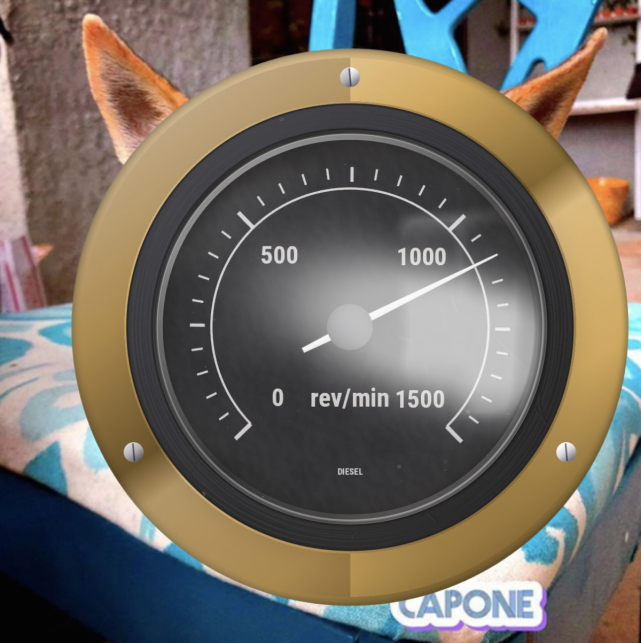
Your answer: 1100 rpm
